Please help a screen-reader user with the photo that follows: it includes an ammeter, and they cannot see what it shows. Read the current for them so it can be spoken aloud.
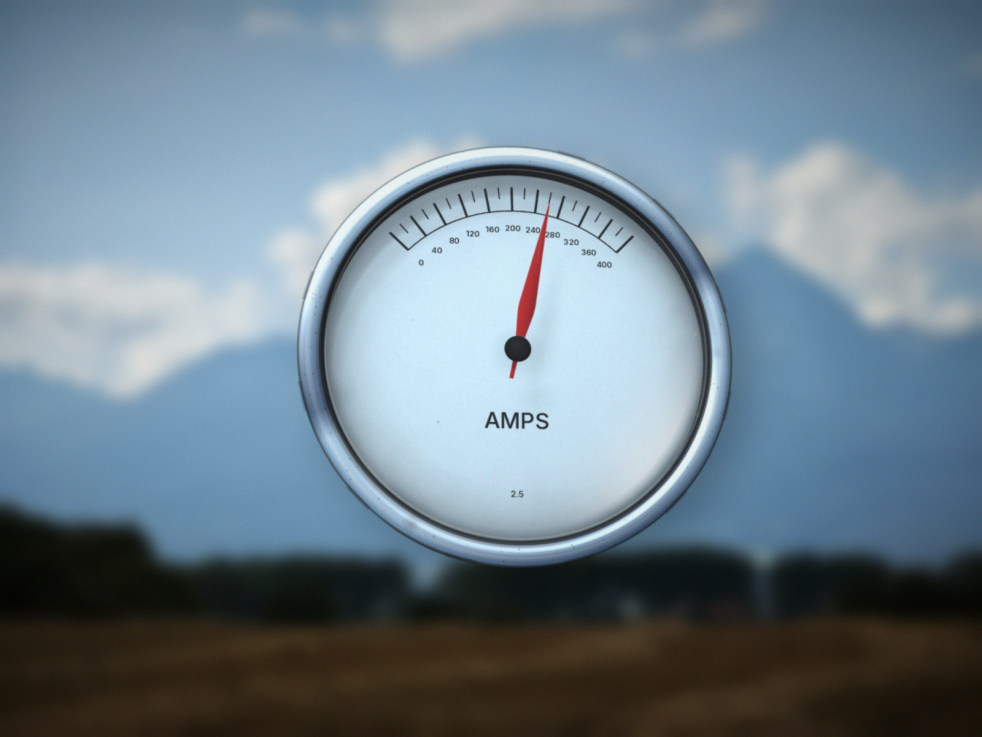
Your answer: 260 A
